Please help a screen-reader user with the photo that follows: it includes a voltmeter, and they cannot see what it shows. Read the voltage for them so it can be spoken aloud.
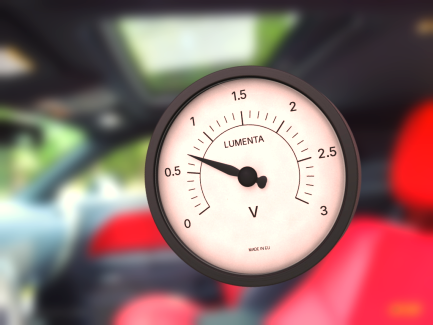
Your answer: 0.7 V
